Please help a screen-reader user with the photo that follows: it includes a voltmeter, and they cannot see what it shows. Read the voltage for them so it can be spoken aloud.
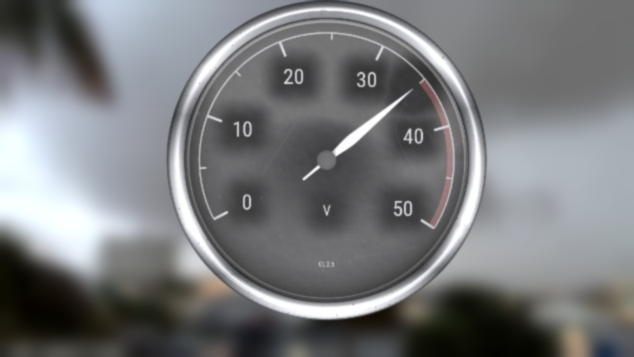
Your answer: 35 V
